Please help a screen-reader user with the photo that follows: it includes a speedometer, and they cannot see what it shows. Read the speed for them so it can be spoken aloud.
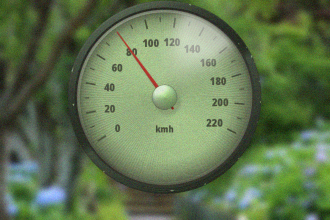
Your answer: 80 km/h
